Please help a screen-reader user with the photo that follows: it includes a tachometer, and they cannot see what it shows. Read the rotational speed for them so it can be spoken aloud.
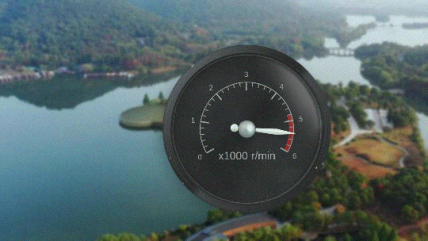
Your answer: 5400 rpm
